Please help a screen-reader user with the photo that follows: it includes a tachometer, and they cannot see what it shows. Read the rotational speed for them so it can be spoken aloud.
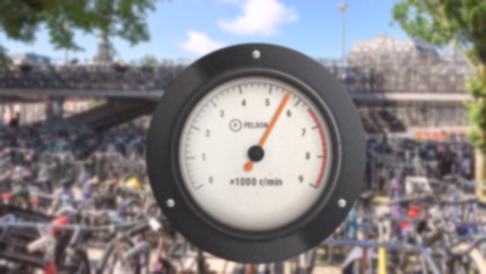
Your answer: 5600 rpm
